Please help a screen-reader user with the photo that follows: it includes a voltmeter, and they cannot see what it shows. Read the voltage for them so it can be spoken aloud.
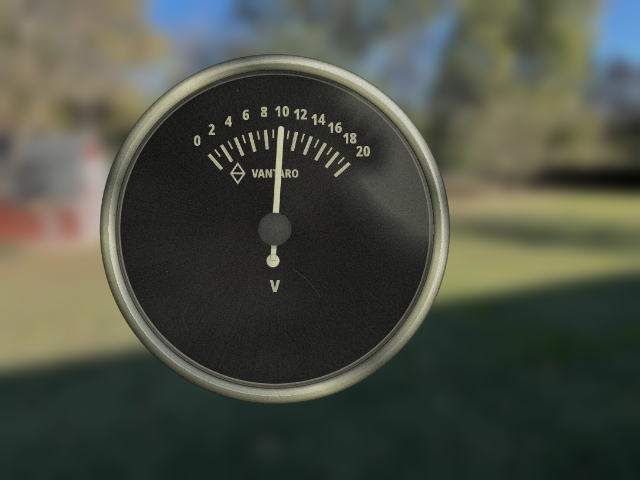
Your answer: 10 V
